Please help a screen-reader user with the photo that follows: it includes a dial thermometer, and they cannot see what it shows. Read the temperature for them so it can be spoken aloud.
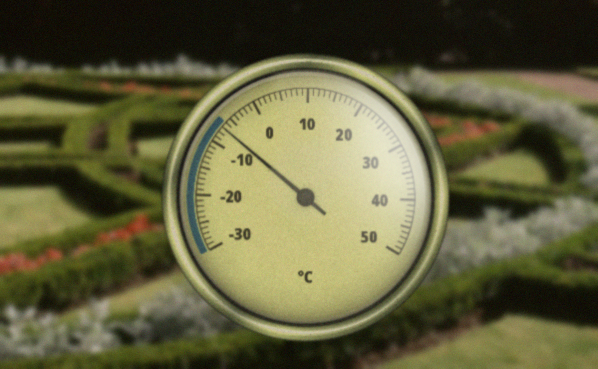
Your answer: -7 °C
